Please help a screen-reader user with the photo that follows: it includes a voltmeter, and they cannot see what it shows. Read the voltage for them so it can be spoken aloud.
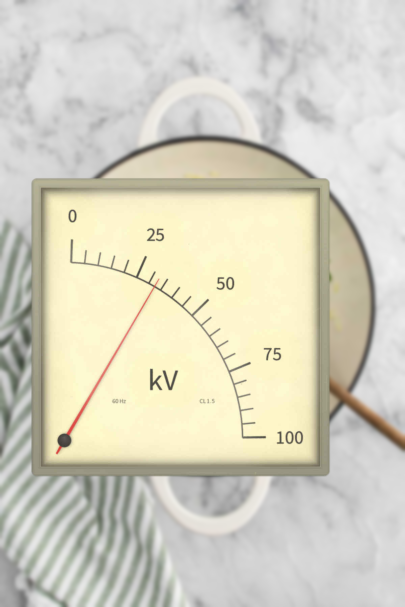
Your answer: 32.5 kV
